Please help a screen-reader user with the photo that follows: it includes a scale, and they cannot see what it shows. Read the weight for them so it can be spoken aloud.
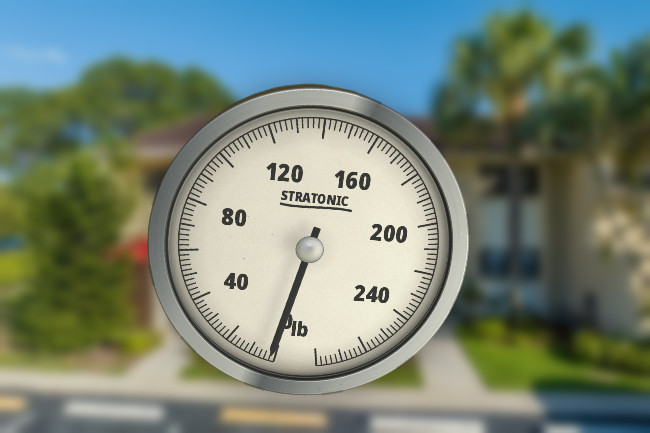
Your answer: 2 lb
